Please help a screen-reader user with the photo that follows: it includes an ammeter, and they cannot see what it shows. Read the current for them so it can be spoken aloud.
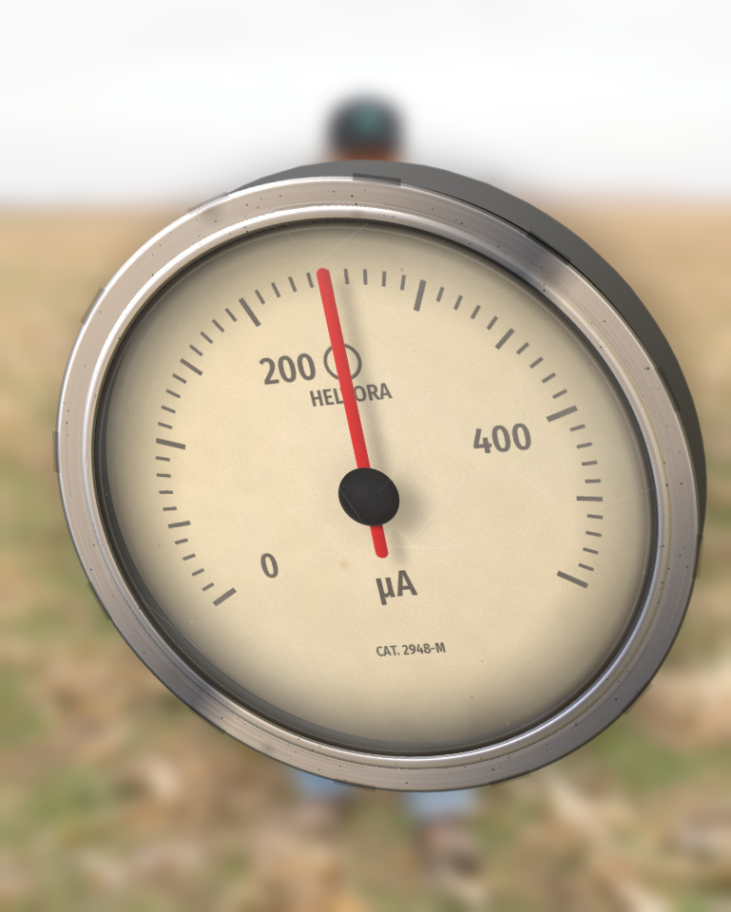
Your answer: 250 µA
